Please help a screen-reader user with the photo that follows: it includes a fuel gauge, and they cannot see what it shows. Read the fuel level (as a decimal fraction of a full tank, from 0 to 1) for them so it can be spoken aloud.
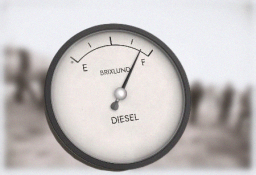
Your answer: 0.875
